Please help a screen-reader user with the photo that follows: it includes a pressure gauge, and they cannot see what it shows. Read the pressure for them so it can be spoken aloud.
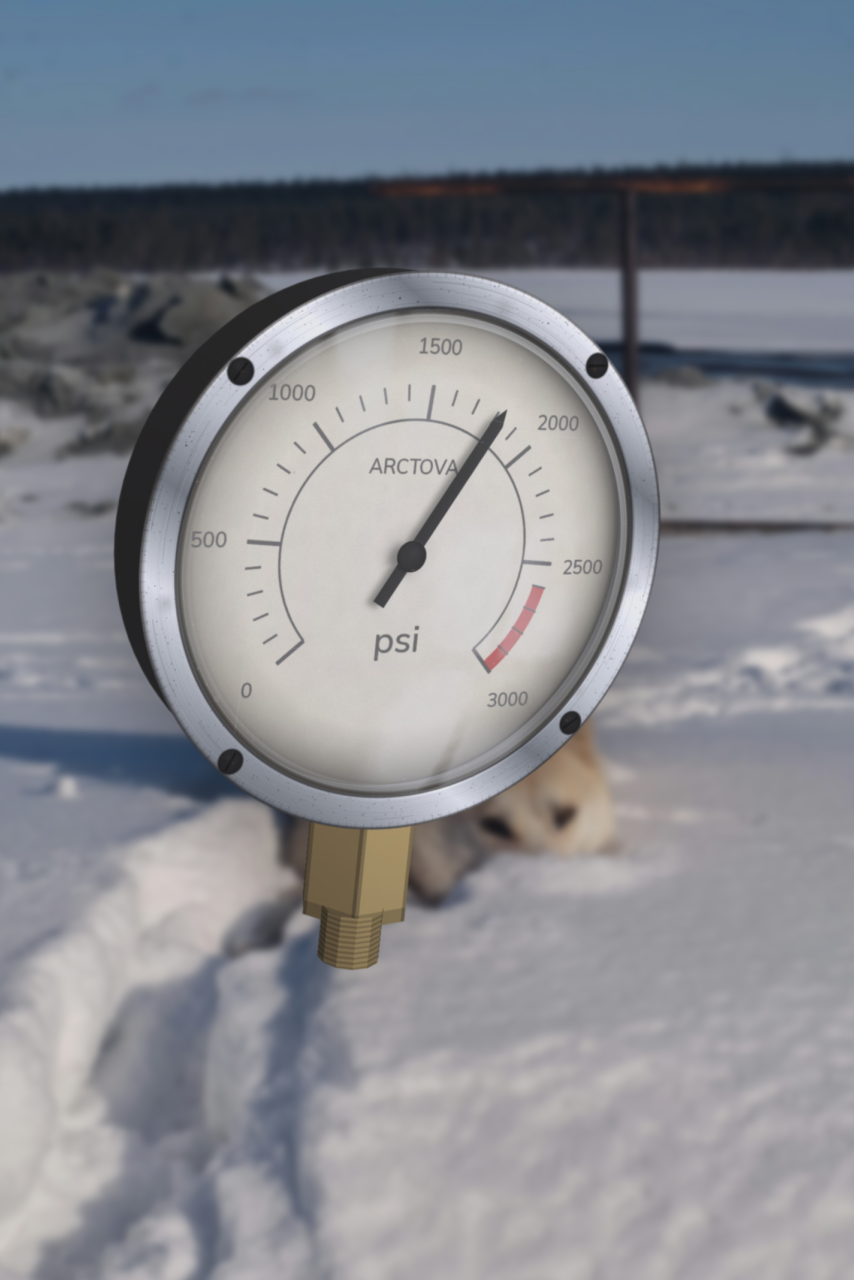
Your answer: 1800 psi
